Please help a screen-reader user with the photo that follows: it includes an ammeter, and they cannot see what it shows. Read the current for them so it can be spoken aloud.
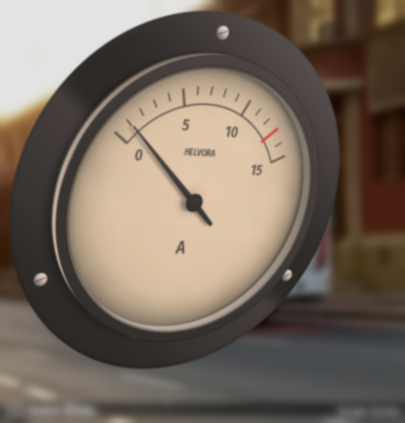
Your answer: 1 A
